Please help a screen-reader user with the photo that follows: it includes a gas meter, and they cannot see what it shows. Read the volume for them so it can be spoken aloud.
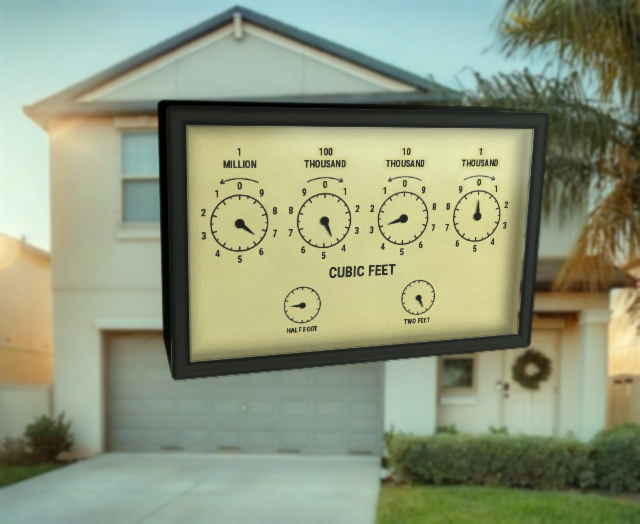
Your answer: 643000 ft³
